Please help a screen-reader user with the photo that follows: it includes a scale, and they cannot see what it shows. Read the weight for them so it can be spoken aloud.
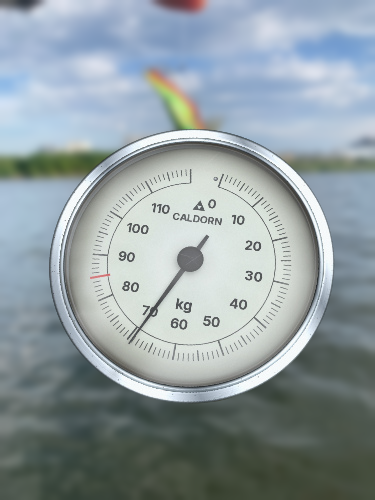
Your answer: 69 kg
